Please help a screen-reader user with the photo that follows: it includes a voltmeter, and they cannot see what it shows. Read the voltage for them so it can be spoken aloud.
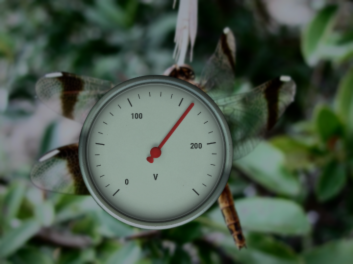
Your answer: 160 V
